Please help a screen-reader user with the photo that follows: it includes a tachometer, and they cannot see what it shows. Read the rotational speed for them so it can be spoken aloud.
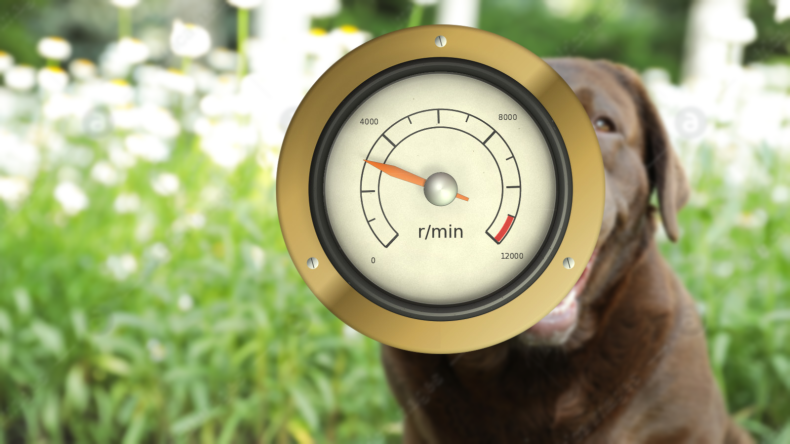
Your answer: 3000 rpm
